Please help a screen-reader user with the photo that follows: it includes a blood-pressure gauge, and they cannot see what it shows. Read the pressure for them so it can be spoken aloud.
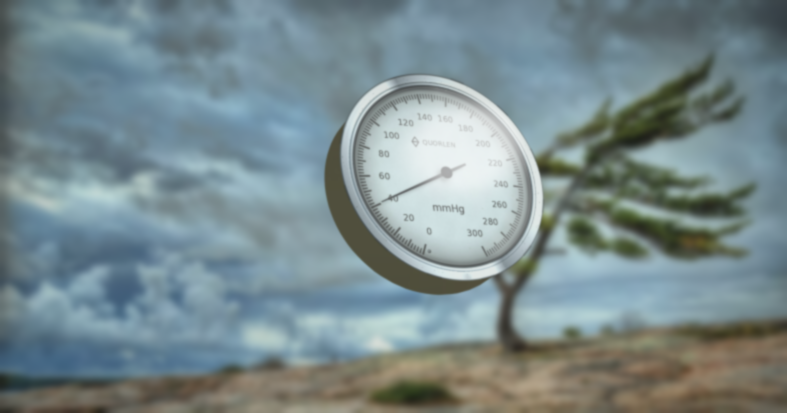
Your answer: 40 mmHg
